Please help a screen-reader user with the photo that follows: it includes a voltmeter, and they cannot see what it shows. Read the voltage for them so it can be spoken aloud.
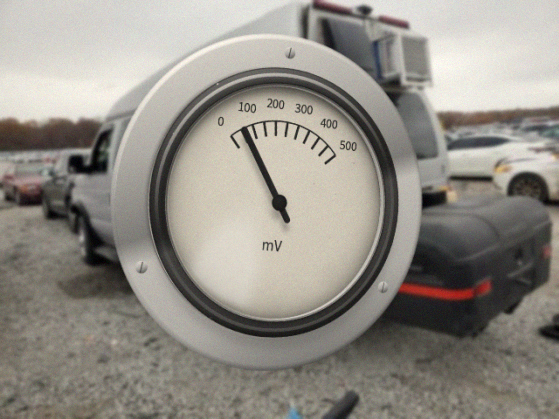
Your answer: 50 mV
